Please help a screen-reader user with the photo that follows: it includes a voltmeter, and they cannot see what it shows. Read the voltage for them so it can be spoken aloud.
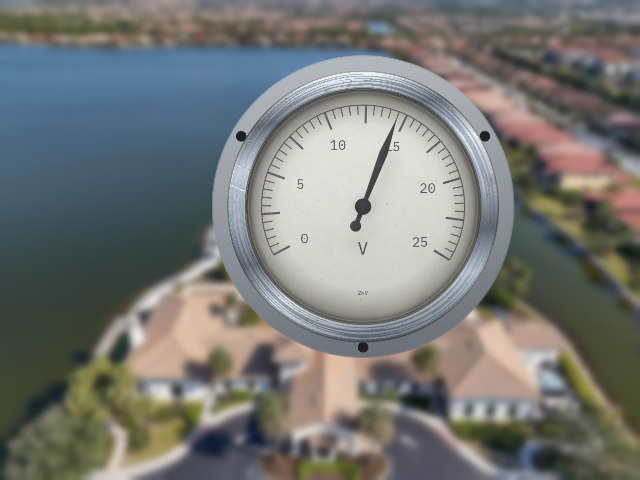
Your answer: 14.5 V
